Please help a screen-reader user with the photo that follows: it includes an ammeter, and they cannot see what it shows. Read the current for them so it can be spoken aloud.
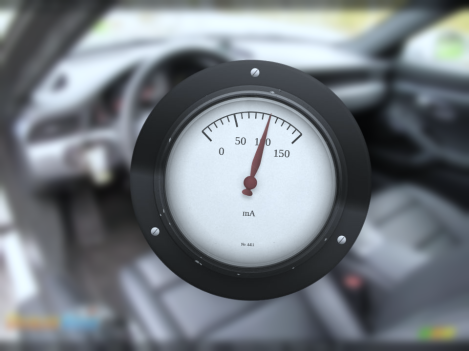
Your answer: 100 mA
